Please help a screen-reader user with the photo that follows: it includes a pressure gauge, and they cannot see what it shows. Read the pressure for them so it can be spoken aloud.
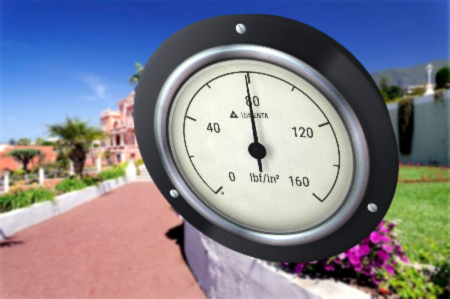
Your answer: 80 psi
